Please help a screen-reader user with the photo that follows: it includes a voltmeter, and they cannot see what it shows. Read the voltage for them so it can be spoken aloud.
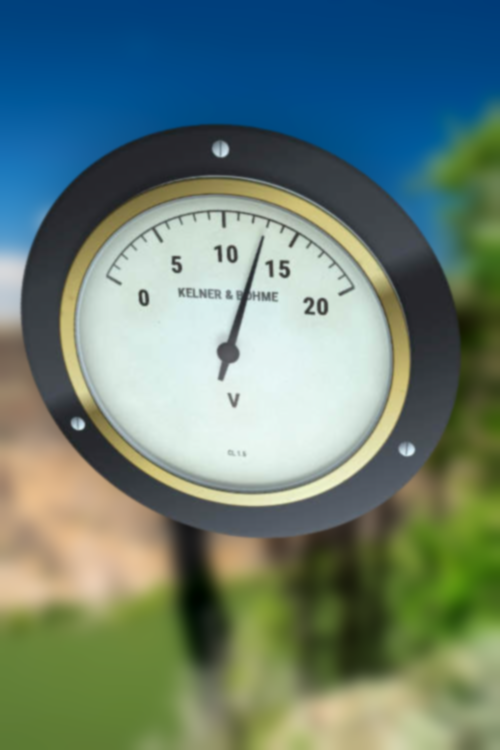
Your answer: 13 V
